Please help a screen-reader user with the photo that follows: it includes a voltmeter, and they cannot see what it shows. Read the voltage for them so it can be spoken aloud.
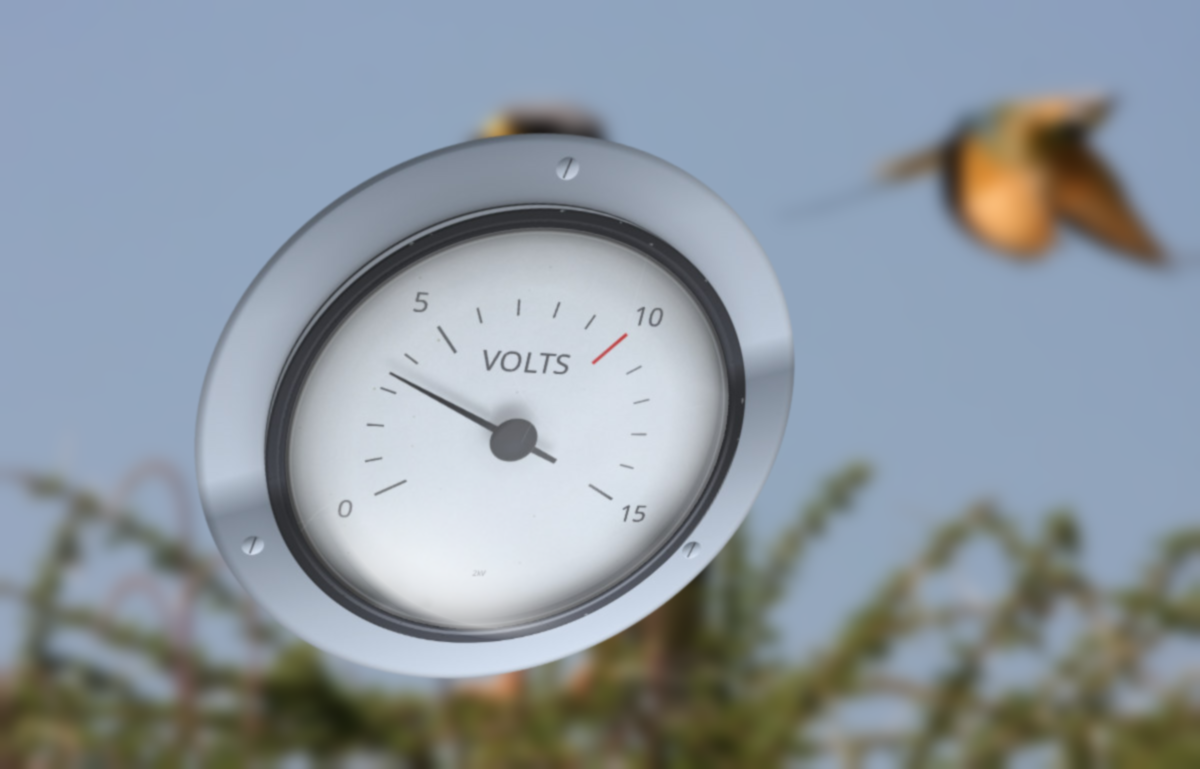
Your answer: 3.5 V
